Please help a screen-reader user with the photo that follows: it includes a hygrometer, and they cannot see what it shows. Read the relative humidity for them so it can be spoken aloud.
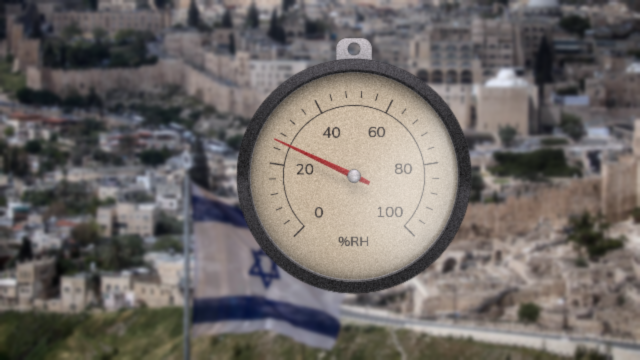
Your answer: 26 %
